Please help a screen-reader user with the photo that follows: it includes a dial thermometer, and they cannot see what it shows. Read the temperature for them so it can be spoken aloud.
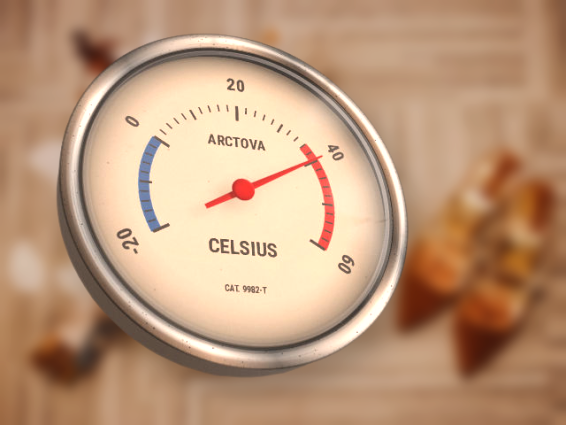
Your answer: 40 °C
